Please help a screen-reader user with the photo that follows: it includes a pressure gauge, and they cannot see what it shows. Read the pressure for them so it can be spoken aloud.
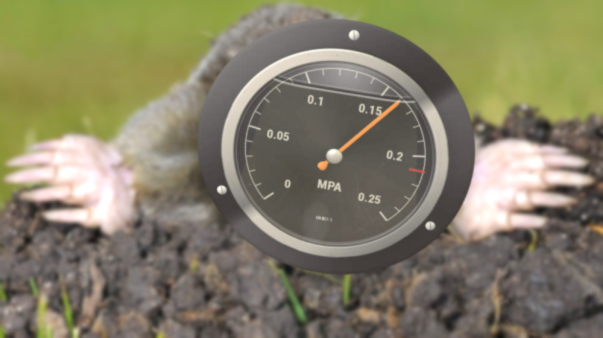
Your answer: 0.16 MPa
